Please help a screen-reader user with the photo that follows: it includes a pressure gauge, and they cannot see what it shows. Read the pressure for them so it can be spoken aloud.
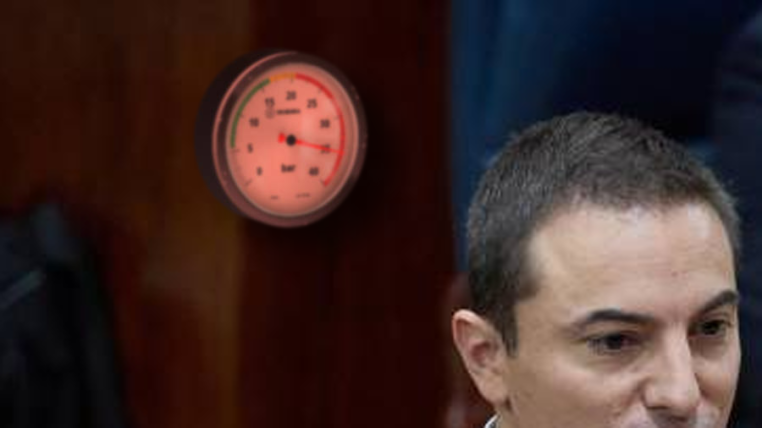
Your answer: 35 bar
